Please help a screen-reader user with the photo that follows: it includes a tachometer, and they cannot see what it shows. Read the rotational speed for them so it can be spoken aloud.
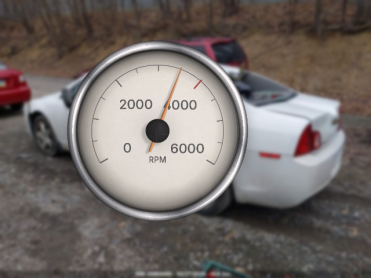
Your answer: 3500 rpm
